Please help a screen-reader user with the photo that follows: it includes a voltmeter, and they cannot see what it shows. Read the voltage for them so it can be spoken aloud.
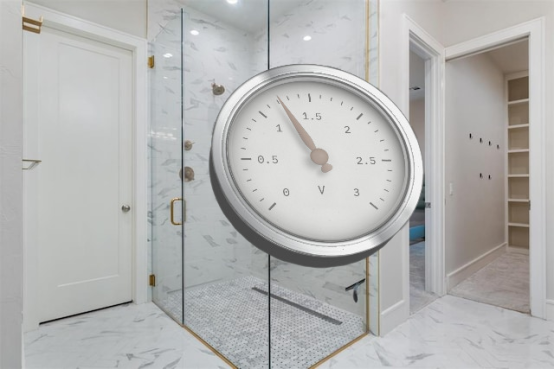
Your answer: 1.2 V
